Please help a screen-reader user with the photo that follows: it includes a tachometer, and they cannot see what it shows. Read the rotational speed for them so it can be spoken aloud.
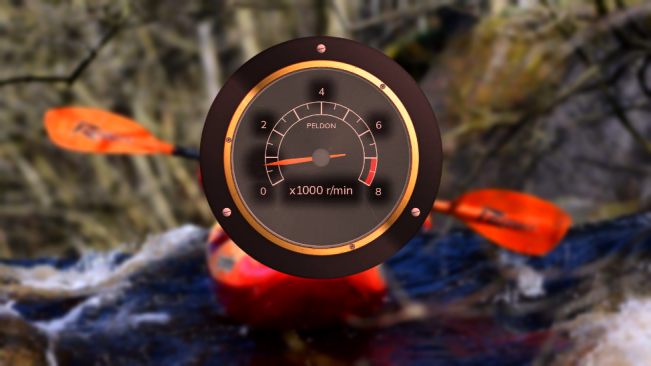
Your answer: 750 rpm
